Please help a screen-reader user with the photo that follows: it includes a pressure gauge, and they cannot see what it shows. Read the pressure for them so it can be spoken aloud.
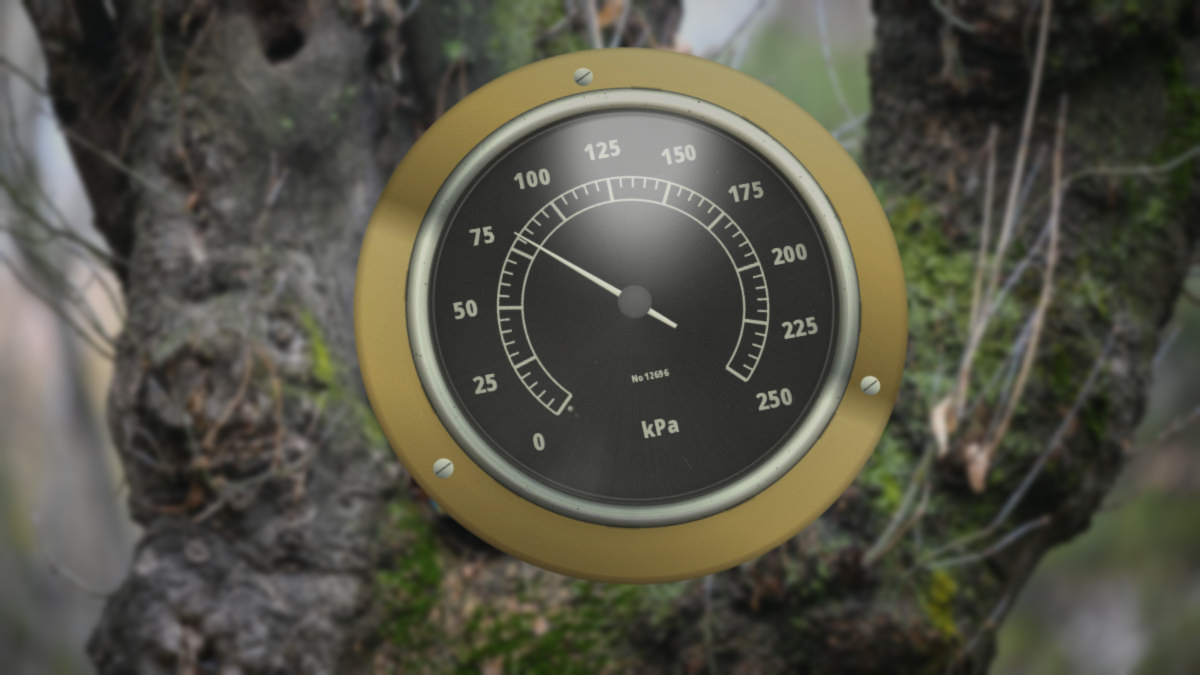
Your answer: 80 kPa
